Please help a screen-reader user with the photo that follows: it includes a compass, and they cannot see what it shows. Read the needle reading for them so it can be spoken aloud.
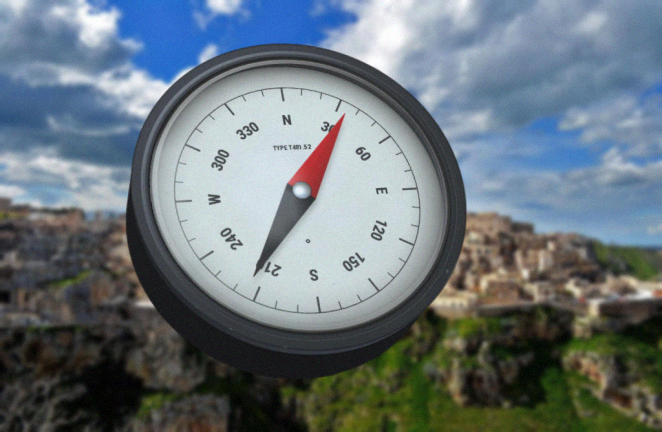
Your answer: 35 °
